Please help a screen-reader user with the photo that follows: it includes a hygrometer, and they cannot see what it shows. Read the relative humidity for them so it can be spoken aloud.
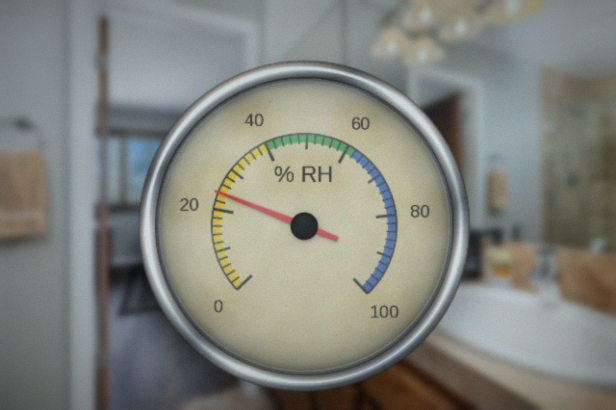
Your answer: 24 %
